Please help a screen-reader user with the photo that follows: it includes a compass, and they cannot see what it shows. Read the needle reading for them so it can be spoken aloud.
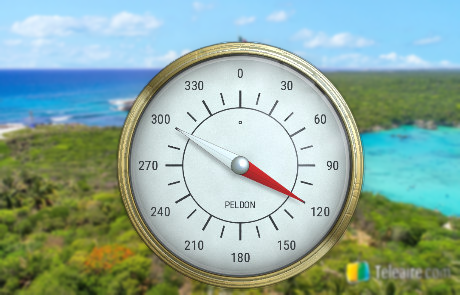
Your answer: 120 °
